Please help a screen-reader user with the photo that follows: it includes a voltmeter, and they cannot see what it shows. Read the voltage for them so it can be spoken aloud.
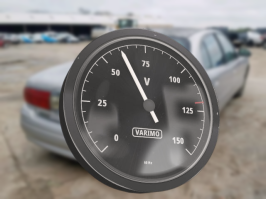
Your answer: 60 V
